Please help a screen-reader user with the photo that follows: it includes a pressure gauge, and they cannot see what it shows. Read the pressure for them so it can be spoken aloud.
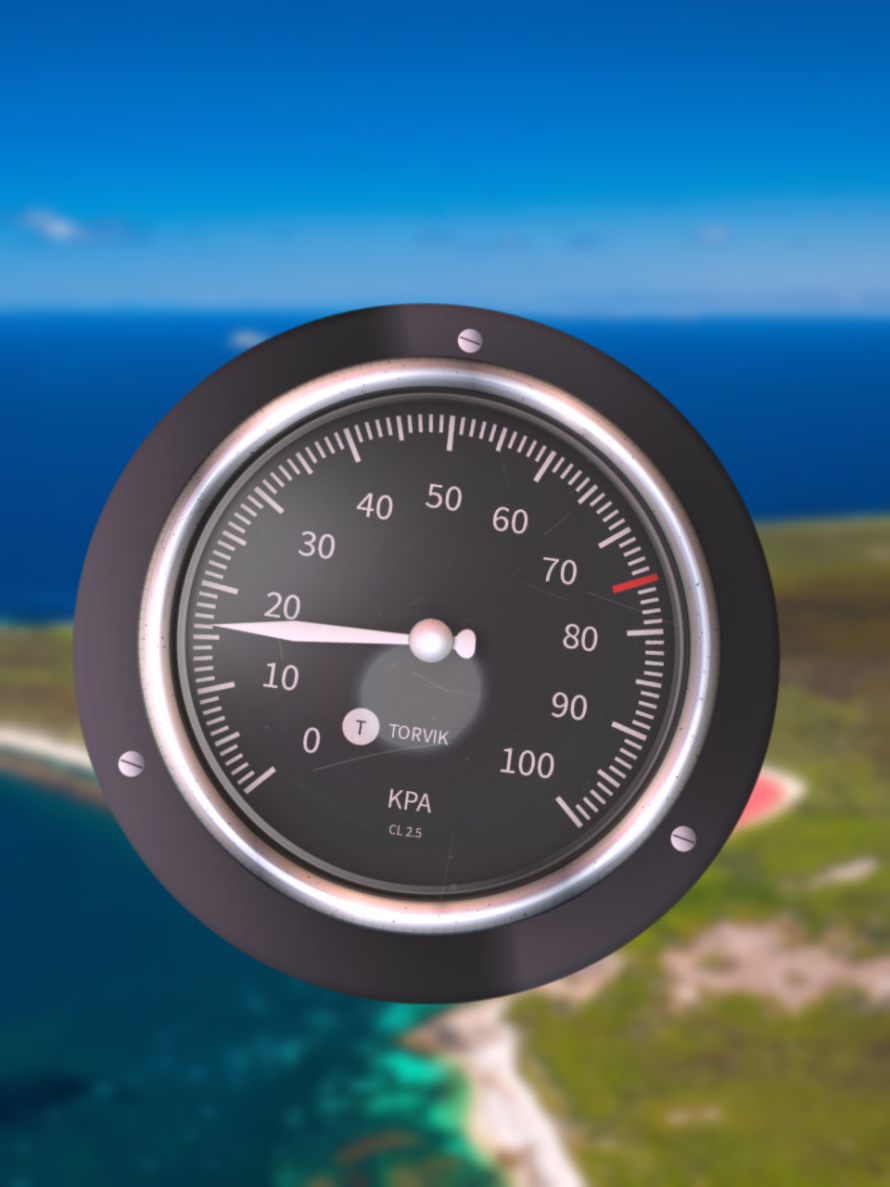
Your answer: 16 kPa
